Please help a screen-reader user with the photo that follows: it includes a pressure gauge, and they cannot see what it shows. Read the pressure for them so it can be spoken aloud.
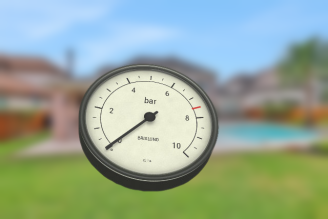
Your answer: 0 bar
